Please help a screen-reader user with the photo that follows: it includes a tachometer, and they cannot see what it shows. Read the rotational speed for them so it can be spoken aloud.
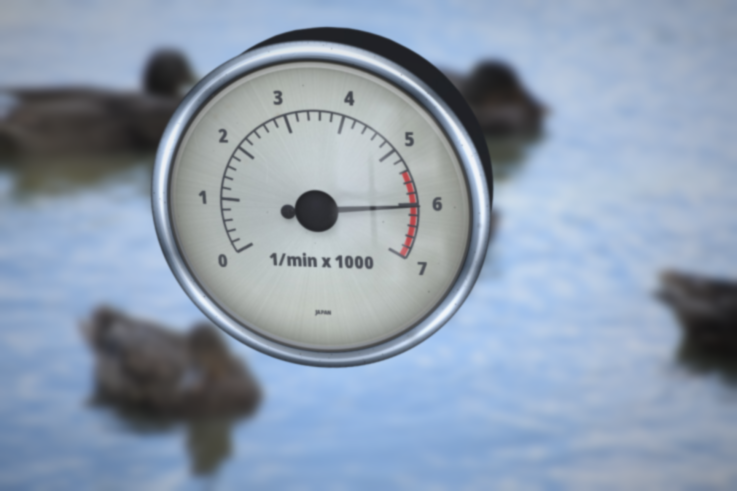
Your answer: 6000 rpm
